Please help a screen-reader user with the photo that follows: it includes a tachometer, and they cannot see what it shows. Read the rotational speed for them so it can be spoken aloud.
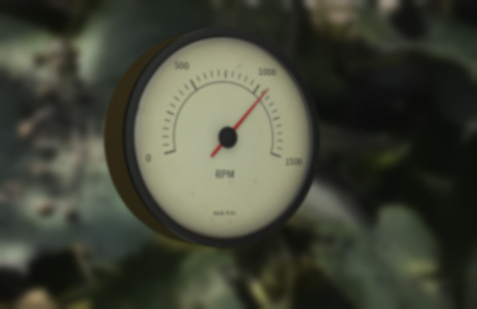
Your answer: 1050 rpm
